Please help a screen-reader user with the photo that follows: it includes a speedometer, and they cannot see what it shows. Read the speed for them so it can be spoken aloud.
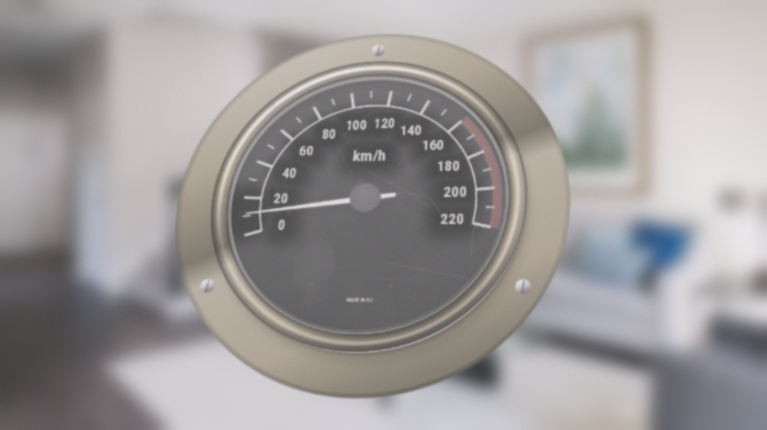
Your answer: 10 km/h
